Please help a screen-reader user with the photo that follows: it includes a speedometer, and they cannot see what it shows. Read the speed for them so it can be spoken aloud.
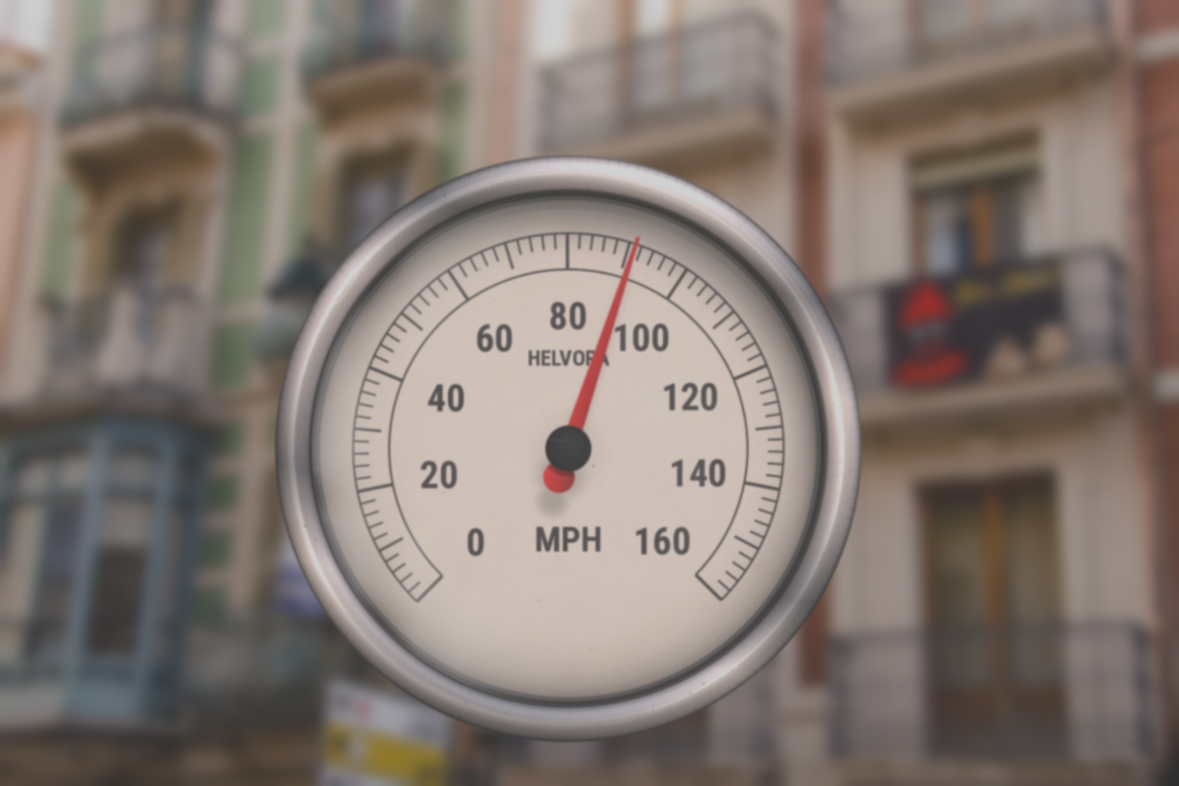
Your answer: 91 mph
